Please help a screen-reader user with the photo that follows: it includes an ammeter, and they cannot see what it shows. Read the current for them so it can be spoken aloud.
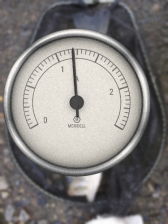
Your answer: 1.2 A
